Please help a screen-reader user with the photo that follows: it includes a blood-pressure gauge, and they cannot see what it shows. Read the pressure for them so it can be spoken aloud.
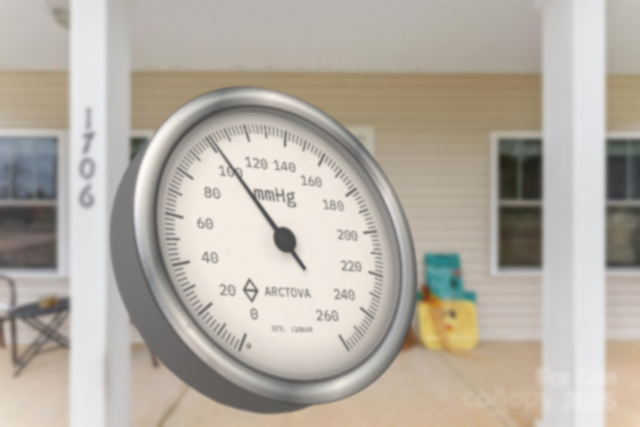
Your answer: 100 mmHg
